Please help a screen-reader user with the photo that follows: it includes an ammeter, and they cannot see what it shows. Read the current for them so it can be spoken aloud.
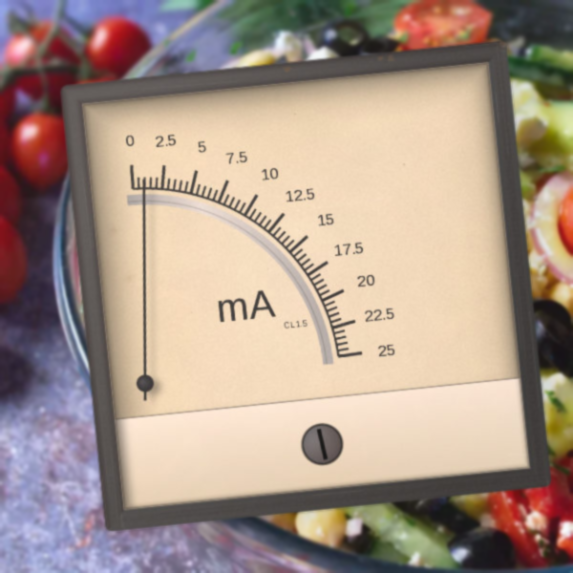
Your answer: 1 mA
